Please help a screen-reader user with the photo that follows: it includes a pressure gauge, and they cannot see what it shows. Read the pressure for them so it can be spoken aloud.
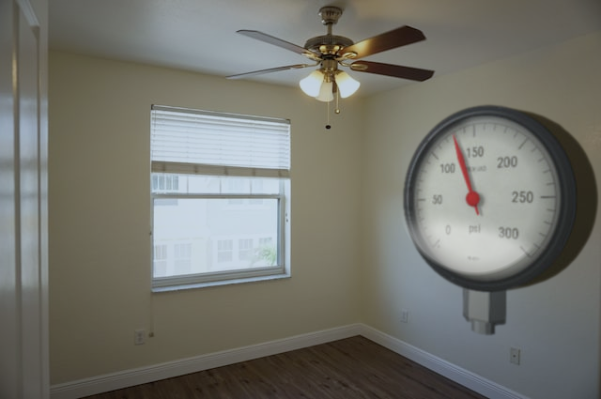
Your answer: 130 psi
